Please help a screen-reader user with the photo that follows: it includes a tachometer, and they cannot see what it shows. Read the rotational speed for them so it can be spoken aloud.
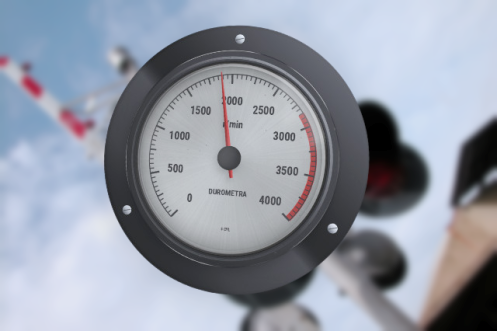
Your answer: 1900 rpm
